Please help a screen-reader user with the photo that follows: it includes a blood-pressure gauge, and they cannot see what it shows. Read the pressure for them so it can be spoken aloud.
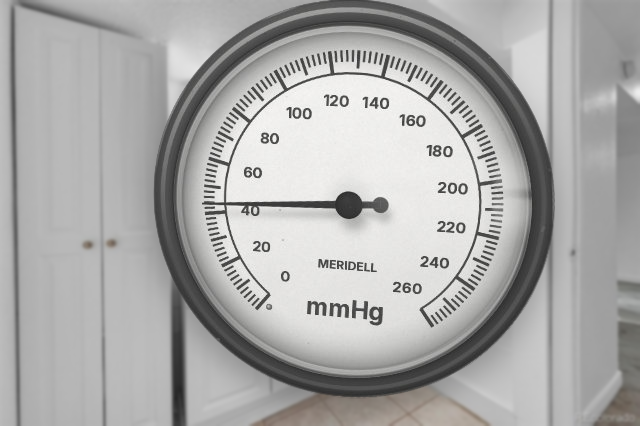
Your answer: 44 mmHg
